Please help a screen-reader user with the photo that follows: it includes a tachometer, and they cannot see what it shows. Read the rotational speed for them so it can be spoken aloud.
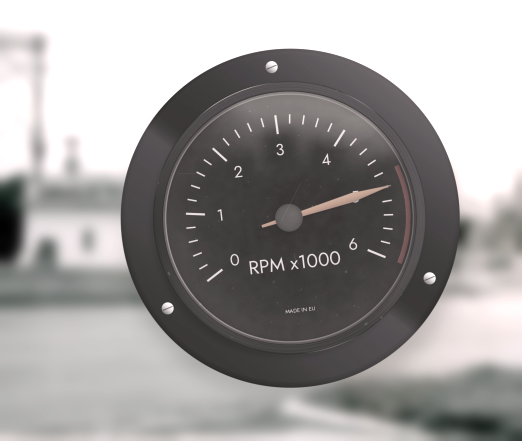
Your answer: 5000 rpm
